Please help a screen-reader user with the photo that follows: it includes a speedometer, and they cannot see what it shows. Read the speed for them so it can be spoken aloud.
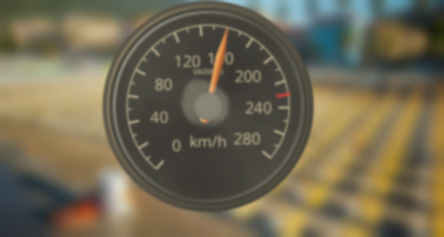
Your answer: 160 km/h
